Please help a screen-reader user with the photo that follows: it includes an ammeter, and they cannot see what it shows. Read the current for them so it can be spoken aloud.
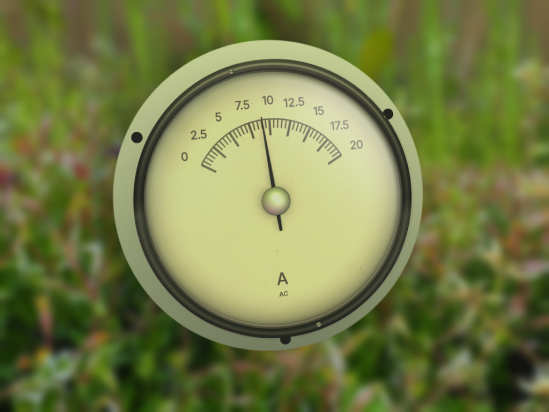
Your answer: 9 A
